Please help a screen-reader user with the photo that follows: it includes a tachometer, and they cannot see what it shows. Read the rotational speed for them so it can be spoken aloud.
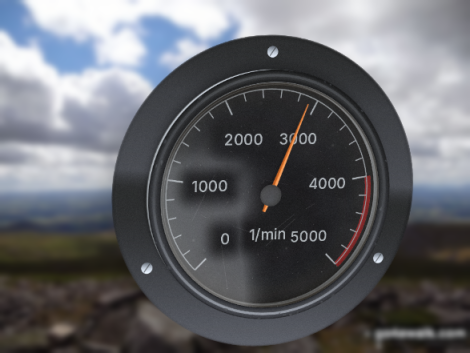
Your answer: 2900 rpm
